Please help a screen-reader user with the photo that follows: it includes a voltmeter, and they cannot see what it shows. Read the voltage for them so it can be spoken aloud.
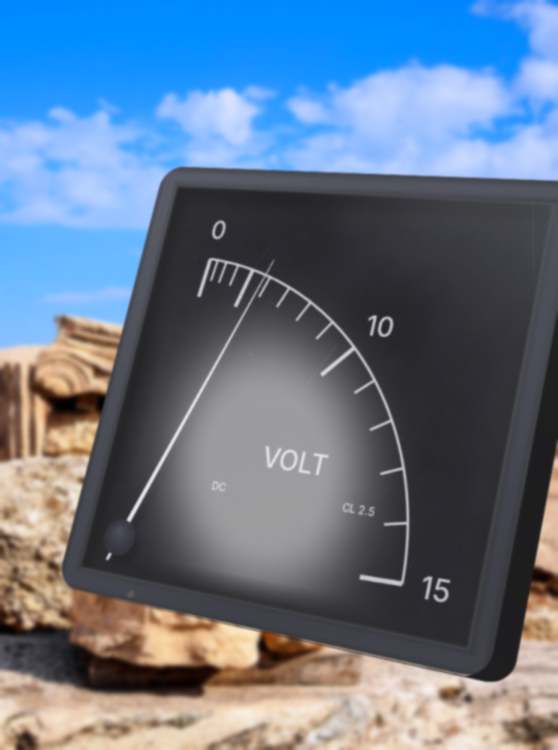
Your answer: 6 V
